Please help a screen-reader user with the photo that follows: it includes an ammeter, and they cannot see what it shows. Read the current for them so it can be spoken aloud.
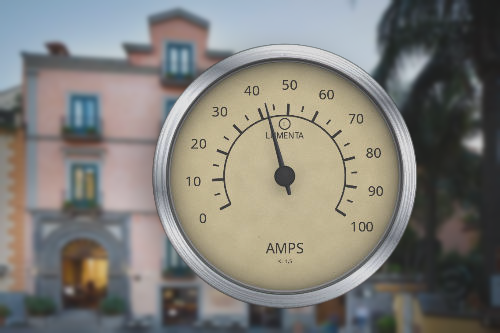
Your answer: 42.5 A
